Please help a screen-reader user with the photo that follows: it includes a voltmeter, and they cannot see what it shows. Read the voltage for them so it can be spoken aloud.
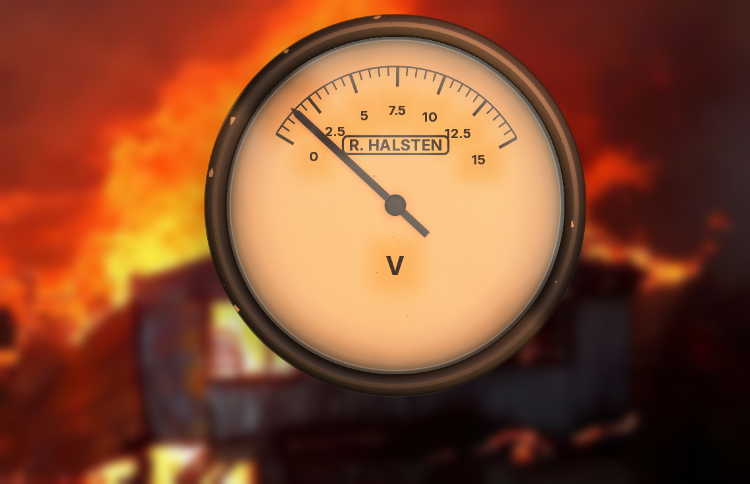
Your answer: 1.5 V
